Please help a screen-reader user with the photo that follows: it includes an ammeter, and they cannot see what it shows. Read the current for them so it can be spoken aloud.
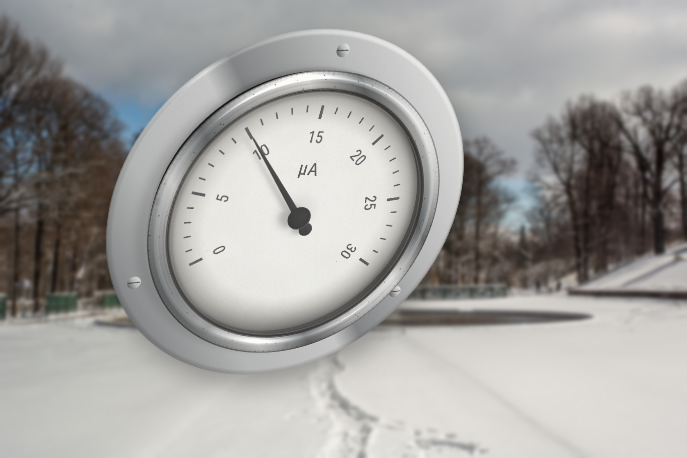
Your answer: 10 µA
